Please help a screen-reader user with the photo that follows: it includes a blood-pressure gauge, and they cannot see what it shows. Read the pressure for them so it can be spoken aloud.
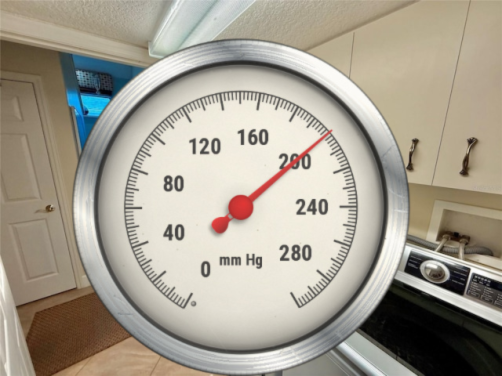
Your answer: 200 mmHg
